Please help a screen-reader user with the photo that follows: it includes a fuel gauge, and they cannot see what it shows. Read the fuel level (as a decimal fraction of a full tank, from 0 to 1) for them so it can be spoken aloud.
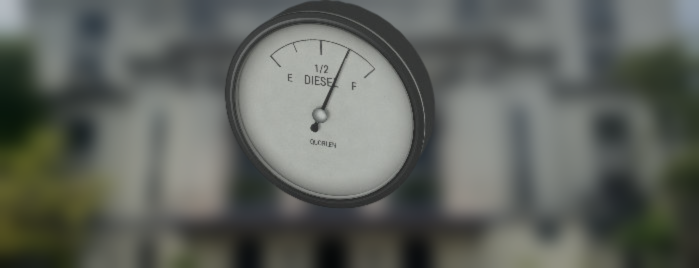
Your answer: 0.75
